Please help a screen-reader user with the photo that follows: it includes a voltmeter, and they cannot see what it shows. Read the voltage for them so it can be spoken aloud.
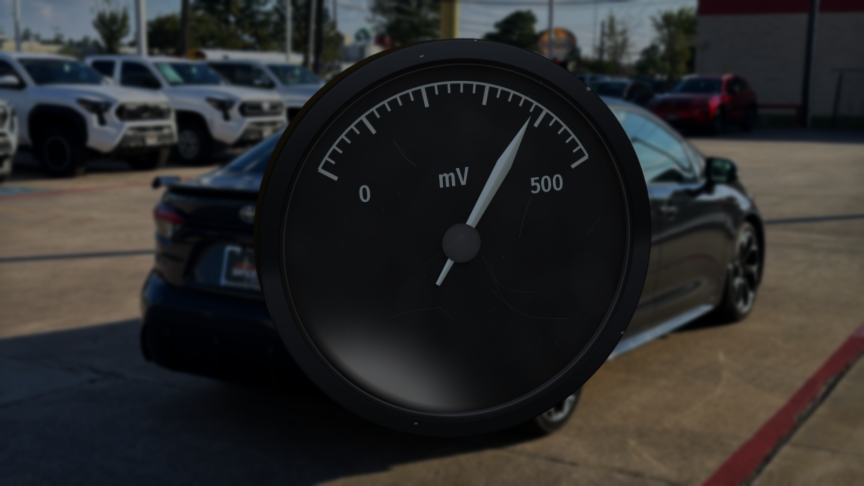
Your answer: 380 mV
